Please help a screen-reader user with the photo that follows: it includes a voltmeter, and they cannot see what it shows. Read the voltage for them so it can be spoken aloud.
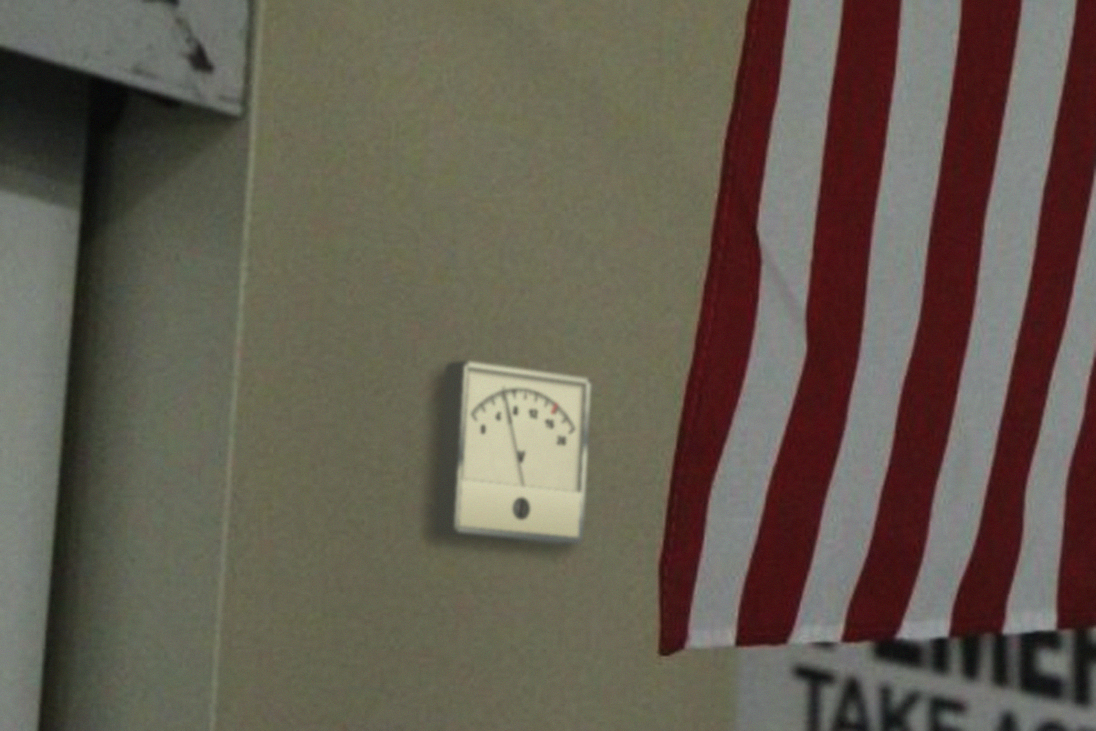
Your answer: 6 V
